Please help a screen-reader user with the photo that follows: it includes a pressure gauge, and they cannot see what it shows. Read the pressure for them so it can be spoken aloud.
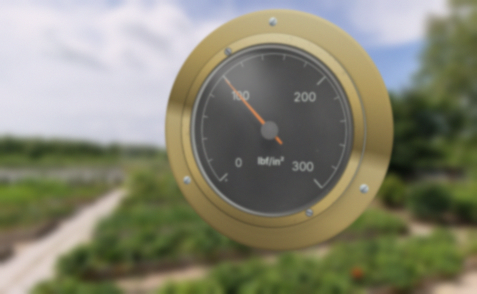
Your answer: 100 psi
